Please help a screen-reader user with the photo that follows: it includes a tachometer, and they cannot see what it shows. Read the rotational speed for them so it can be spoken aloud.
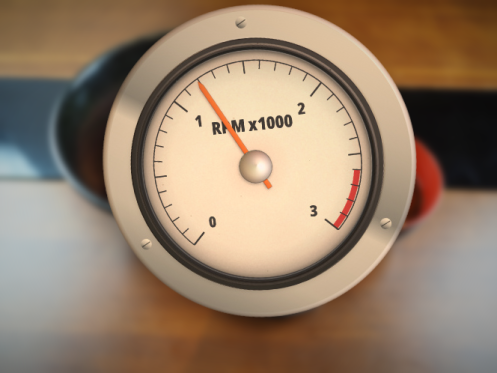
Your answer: 1200 rpm
